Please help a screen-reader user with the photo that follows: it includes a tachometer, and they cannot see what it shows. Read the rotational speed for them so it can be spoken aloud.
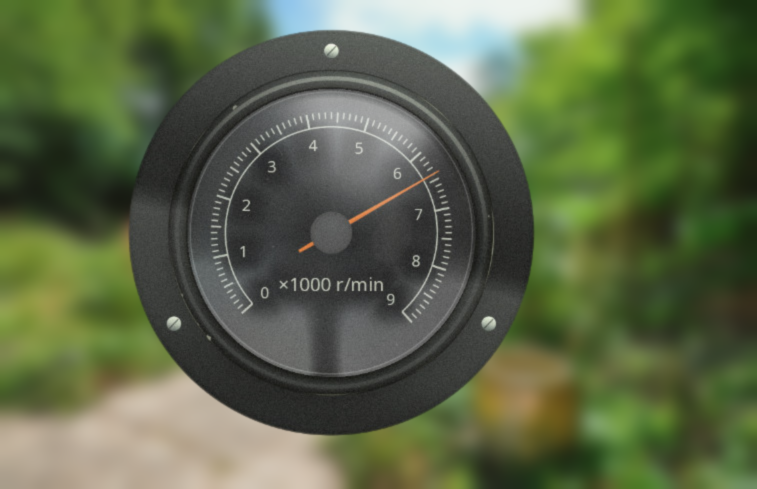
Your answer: 6400 rpm
